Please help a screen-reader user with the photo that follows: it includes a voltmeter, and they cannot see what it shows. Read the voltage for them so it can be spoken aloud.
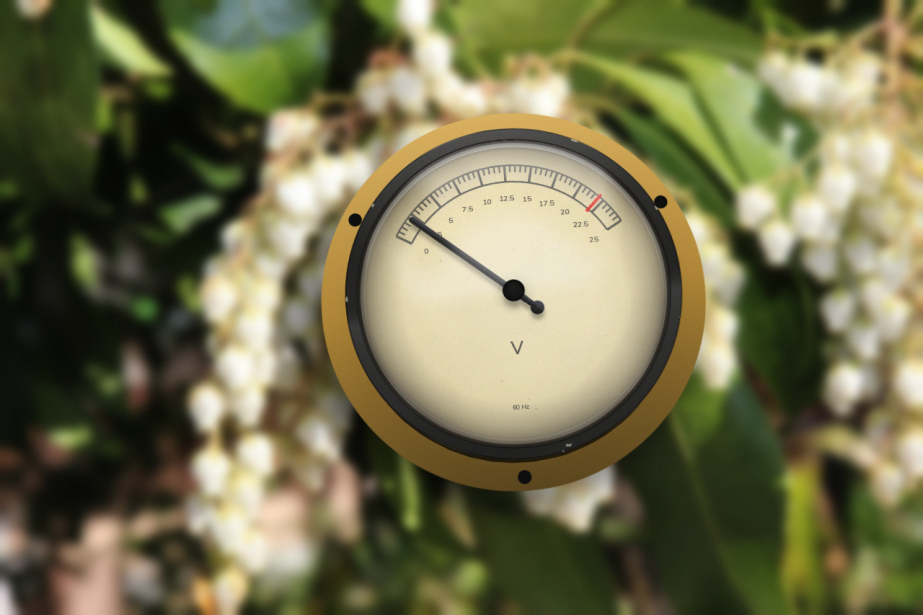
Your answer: 2 V
